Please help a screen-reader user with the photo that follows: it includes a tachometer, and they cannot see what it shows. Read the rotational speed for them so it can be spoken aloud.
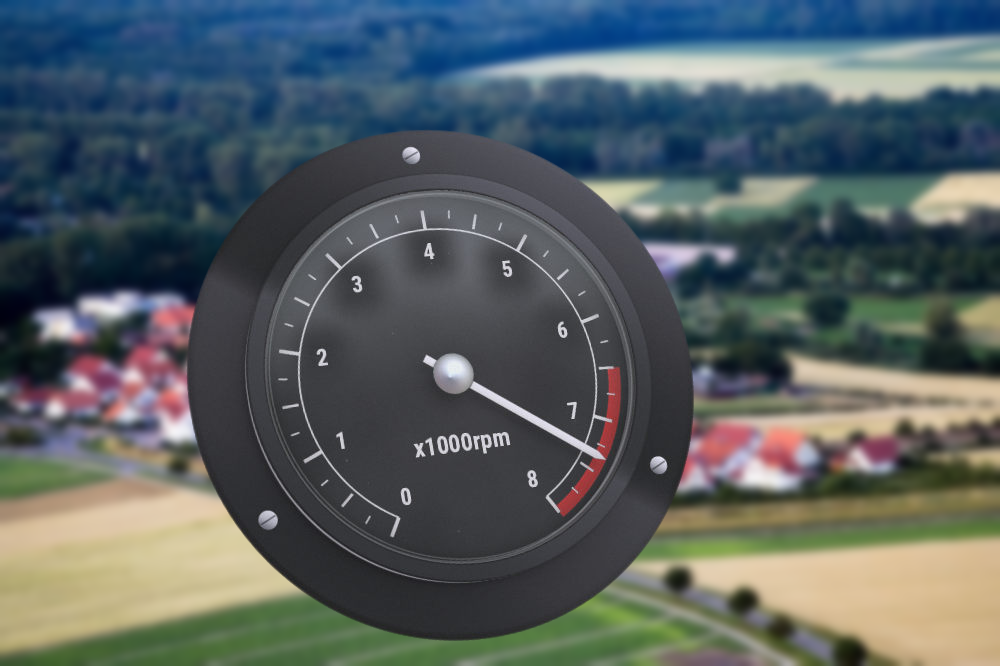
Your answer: 7375 rpm
